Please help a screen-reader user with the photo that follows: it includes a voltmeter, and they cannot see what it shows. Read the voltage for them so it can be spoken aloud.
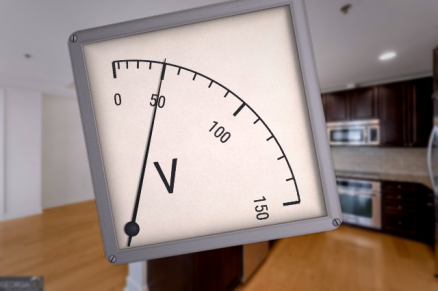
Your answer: 50 V
